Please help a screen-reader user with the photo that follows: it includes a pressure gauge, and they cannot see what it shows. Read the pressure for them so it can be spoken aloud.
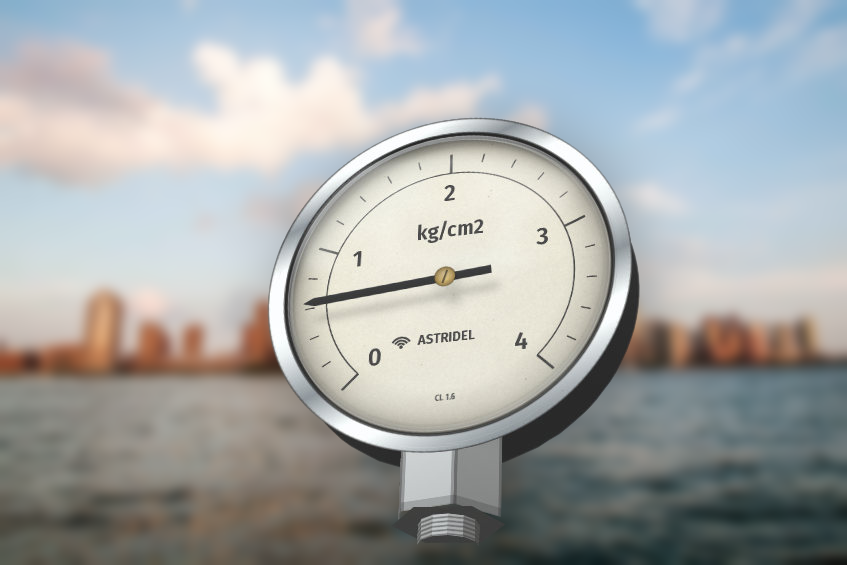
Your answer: 0.6 kg/cm²
